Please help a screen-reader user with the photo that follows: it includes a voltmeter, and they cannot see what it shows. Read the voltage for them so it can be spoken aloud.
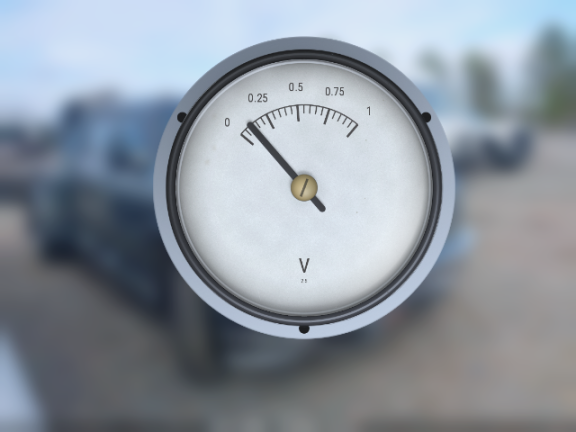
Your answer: 0.1 V
